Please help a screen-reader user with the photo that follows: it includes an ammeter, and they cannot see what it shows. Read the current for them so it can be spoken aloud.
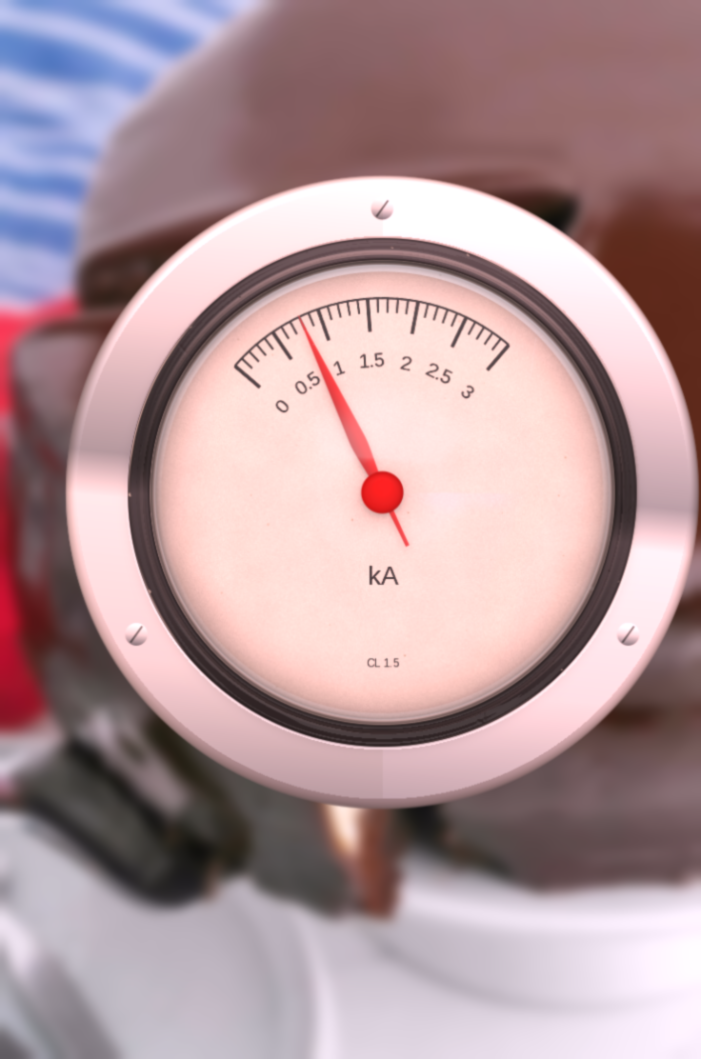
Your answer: 0.8 kA
